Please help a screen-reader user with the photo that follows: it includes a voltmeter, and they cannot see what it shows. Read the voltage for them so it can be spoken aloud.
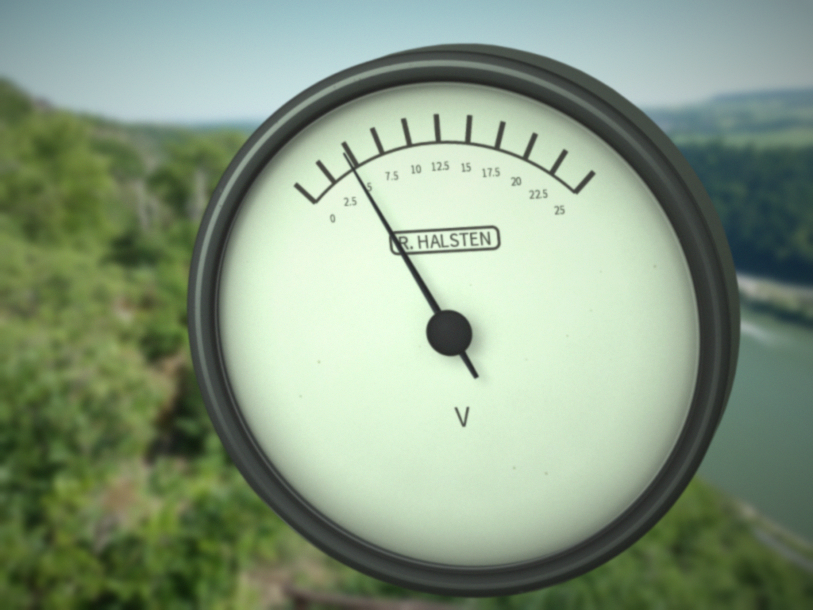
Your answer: 5 V
